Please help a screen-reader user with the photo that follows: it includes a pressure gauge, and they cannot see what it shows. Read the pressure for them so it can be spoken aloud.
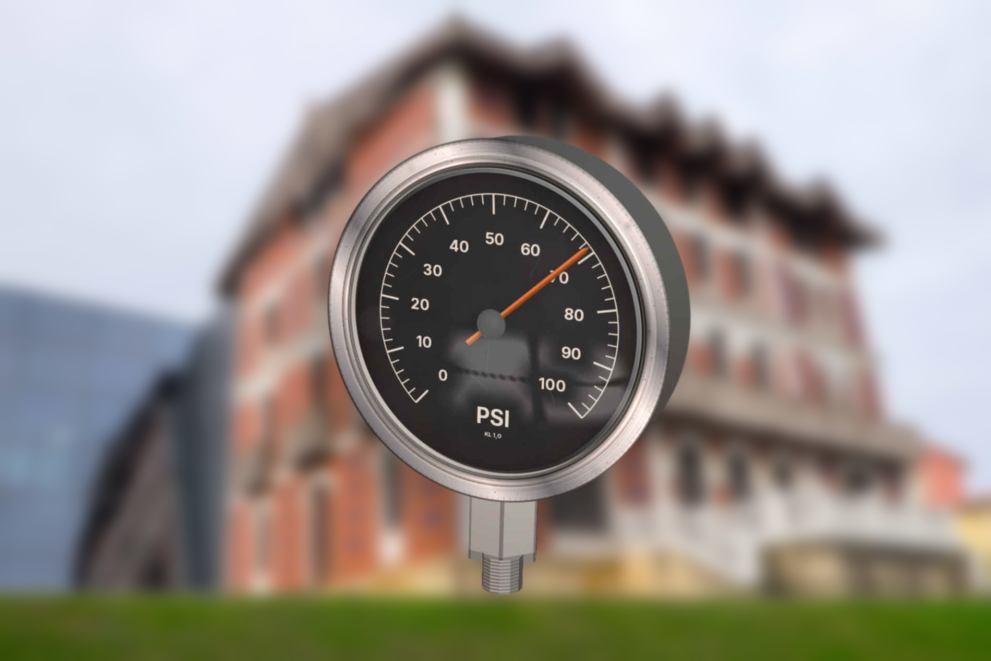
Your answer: 69 psi
